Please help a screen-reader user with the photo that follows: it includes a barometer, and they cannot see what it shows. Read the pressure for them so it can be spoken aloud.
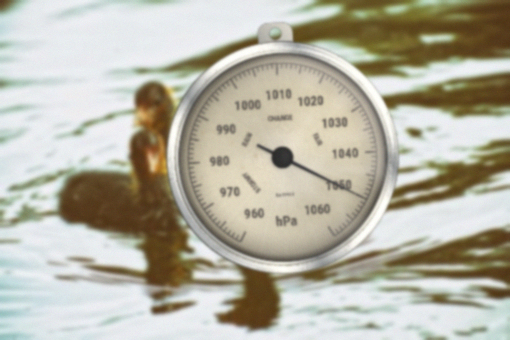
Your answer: 1050 hPa
